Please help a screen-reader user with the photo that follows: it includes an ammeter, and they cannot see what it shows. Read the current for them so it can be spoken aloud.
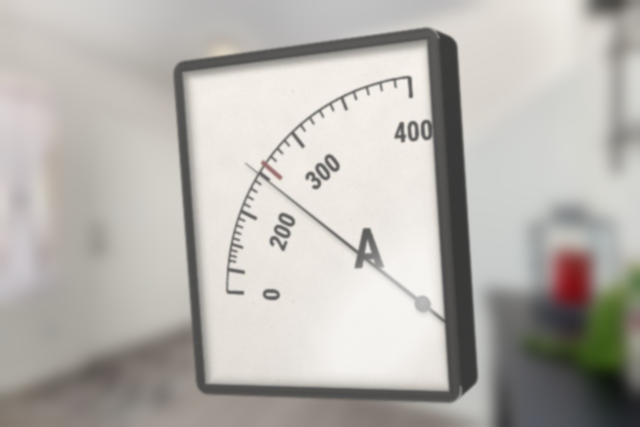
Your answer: 250 A
